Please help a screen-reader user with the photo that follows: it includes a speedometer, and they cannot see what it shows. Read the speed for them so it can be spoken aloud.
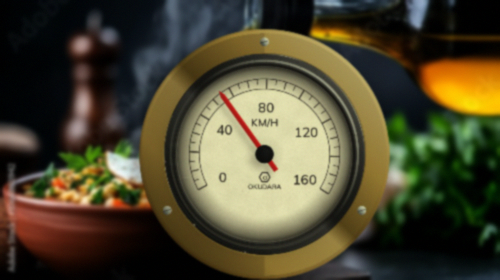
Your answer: 55 km/h
